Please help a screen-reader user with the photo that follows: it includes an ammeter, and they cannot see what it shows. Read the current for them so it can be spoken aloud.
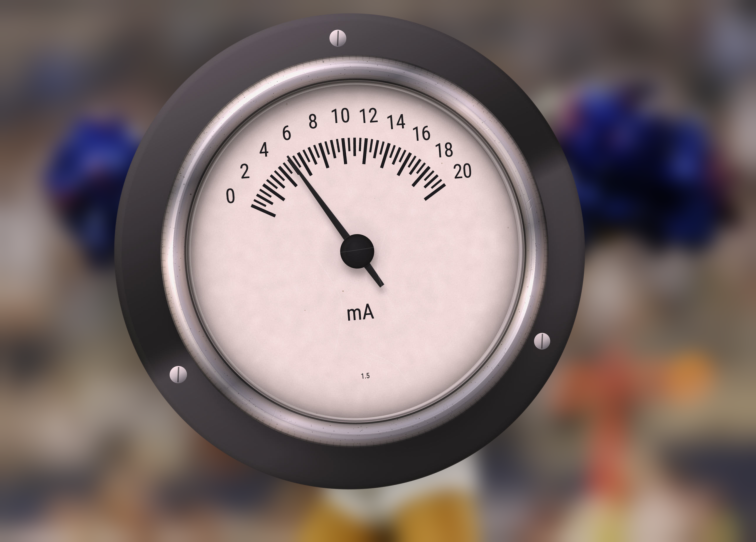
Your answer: 5 mA
